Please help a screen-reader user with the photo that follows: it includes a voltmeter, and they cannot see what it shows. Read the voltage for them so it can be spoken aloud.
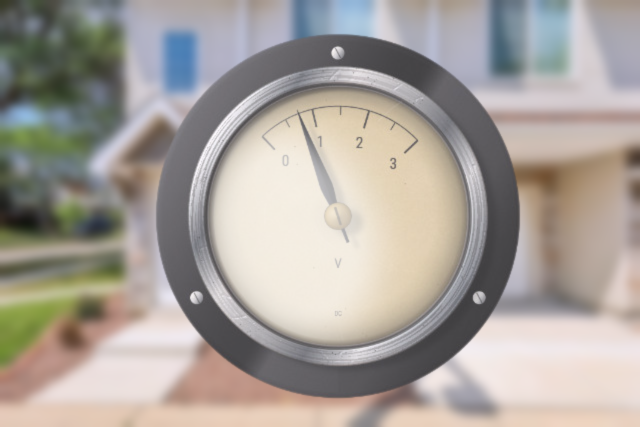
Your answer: 0.75 V
